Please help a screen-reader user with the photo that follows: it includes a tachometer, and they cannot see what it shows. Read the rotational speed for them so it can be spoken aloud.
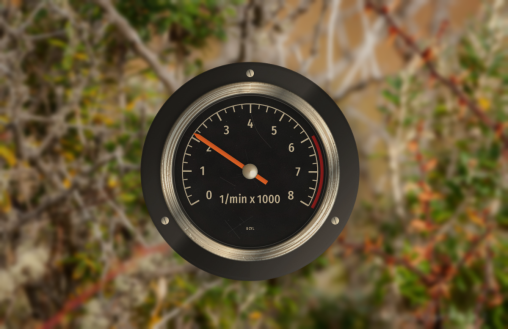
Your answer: 2125 rpm
